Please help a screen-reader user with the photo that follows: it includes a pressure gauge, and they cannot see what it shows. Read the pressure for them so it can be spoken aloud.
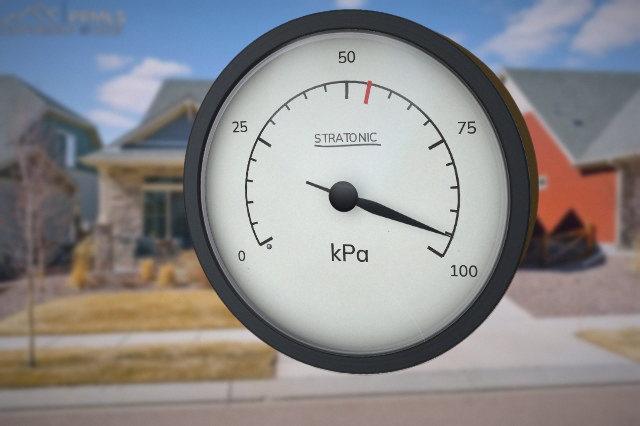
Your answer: 95 kPa
